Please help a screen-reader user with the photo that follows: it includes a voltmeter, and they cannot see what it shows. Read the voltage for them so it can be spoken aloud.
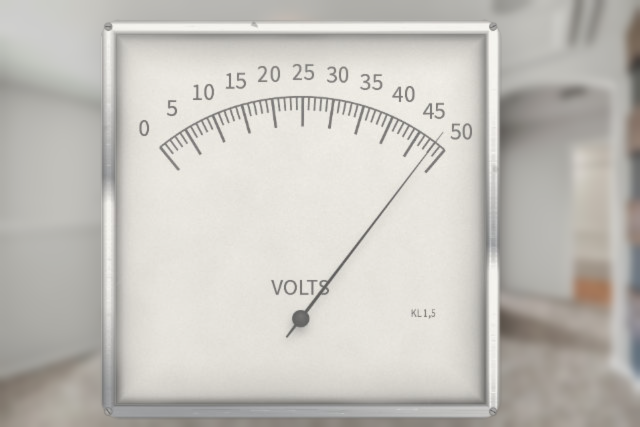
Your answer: 48 V
